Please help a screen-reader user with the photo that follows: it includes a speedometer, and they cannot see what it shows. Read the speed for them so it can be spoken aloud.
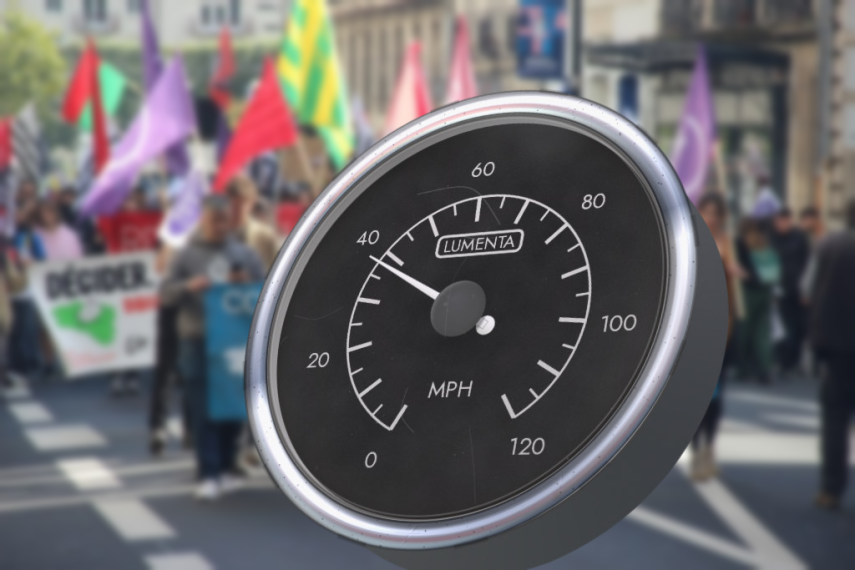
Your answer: 37.5 mph
